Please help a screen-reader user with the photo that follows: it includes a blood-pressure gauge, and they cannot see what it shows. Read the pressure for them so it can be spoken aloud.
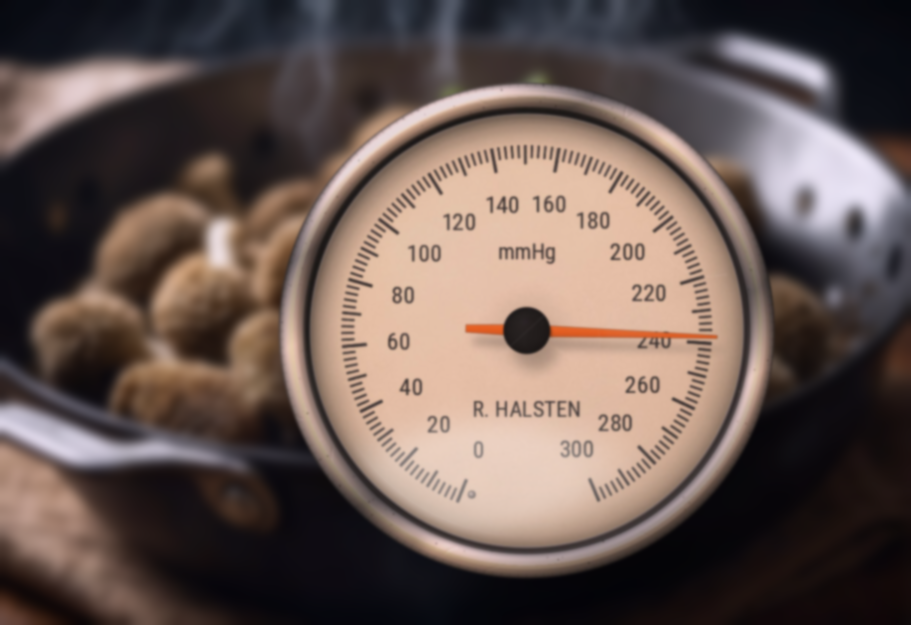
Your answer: 238 mmHg
